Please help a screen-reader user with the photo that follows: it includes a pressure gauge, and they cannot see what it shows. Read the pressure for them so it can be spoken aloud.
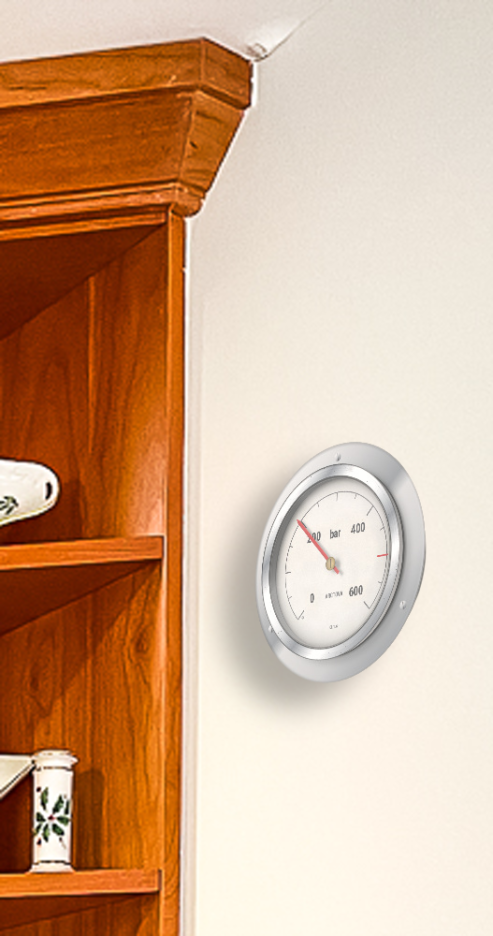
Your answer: 200 bar
